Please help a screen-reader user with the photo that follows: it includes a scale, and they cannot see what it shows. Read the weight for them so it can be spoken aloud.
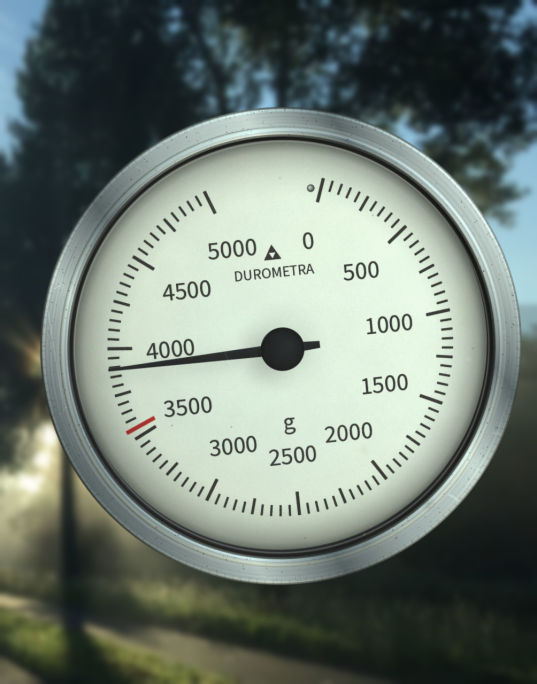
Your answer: 3900 g
